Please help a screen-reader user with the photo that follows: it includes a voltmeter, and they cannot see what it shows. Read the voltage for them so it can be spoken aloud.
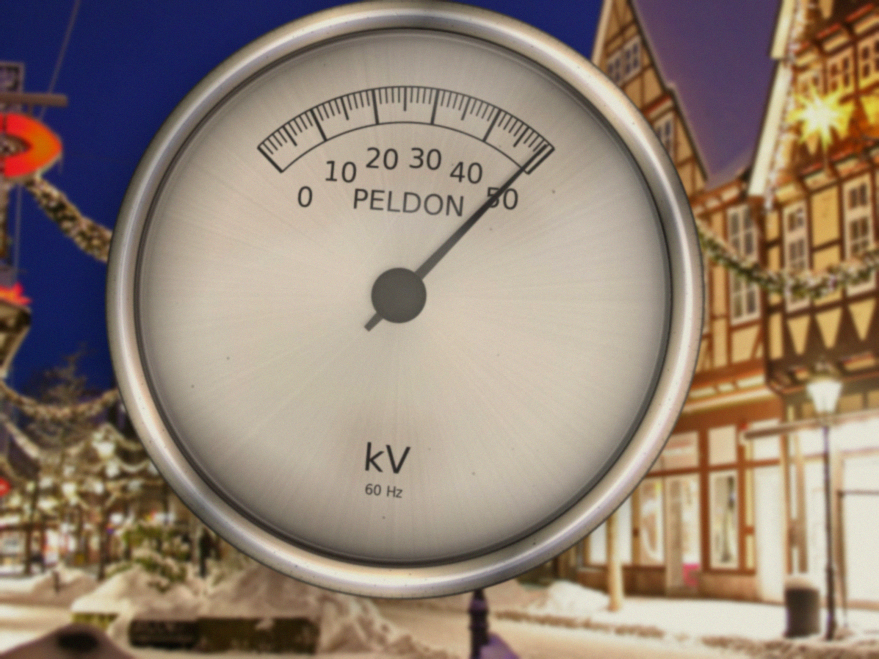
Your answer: 49 kV
